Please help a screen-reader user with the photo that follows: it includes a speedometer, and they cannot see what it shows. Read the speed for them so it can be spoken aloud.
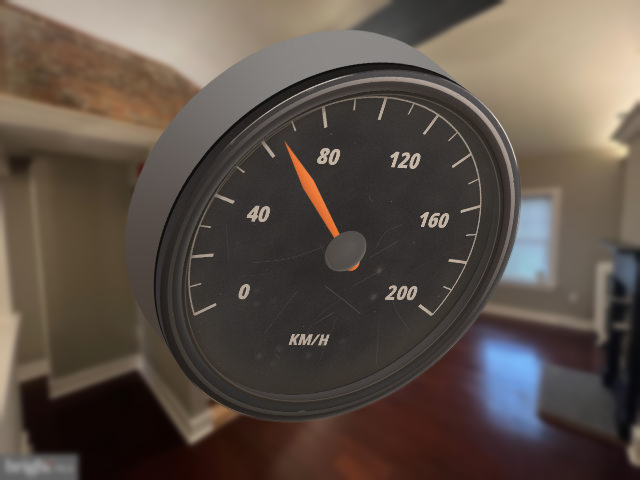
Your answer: 65 km/h
